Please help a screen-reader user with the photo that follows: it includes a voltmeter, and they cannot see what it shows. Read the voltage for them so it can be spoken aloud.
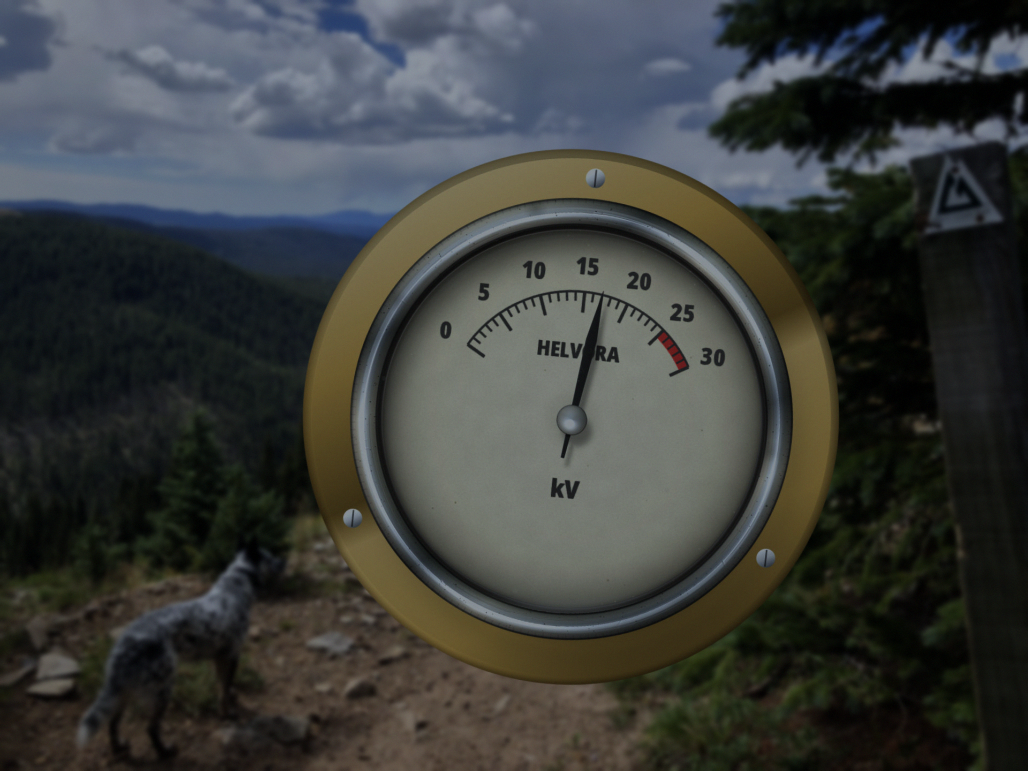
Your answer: 17 kV
